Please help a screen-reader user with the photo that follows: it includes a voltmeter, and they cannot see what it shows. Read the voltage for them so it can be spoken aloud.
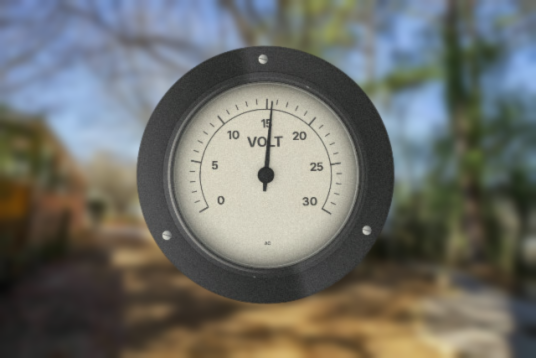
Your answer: 15.5 V
